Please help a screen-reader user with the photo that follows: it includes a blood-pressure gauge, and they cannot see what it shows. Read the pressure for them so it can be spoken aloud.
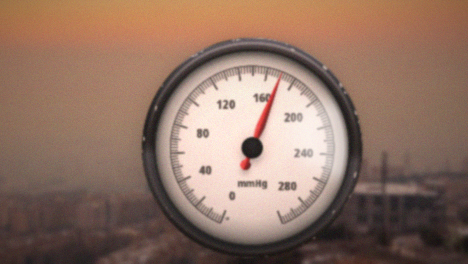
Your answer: 170 mmHg
